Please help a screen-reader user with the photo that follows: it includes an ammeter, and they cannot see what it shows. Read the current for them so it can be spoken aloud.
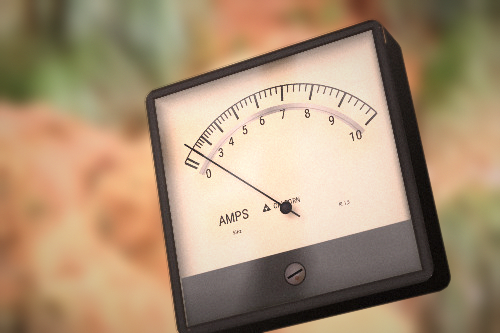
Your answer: 2 A
